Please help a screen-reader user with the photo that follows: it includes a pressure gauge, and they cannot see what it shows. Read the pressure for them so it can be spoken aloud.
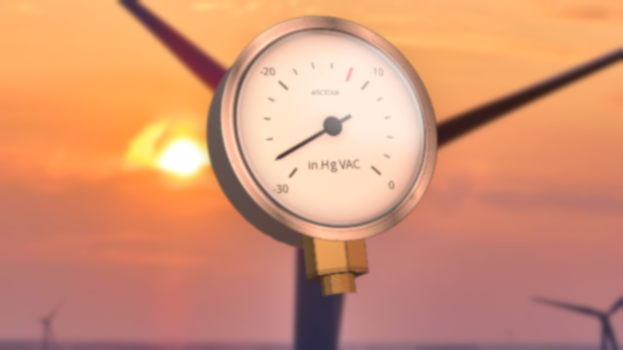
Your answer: -28 inHg
